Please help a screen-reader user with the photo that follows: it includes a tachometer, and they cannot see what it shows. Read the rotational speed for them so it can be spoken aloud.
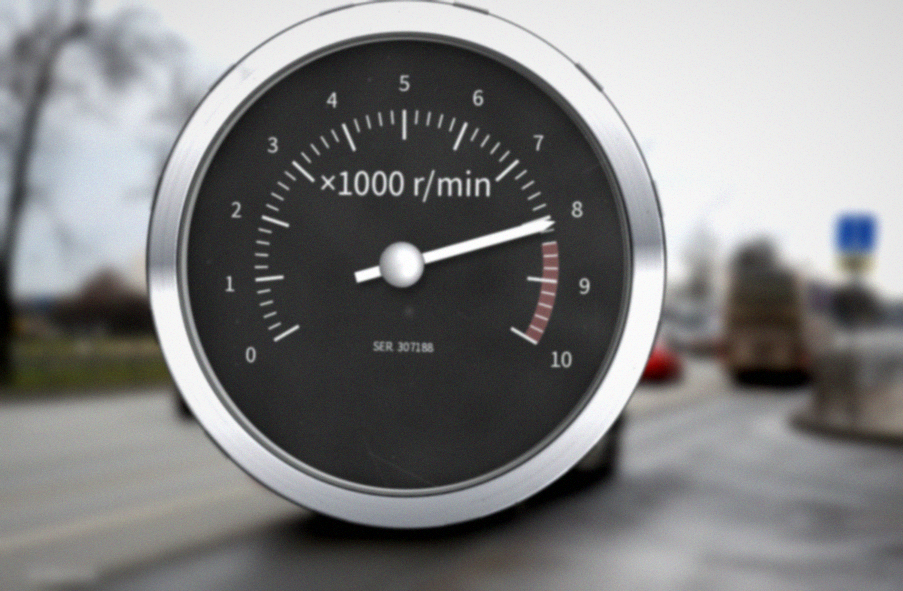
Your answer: 8100 rpm
